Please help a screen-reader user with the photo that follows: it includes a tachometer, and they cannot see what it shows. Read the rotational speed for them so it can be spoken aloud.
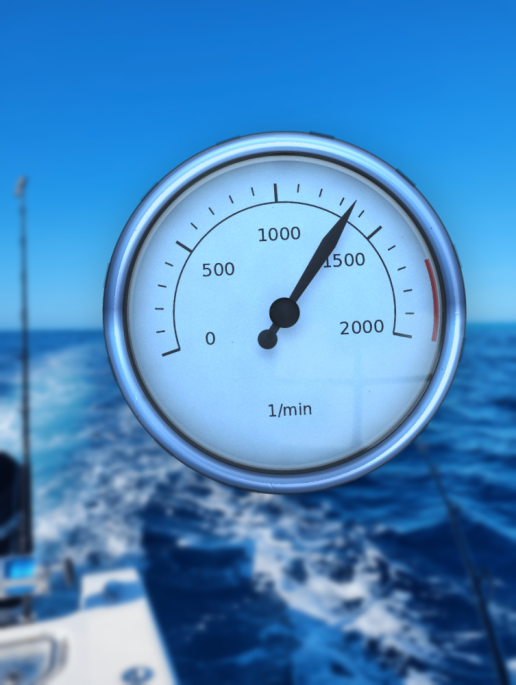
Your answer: 1350 rpm
